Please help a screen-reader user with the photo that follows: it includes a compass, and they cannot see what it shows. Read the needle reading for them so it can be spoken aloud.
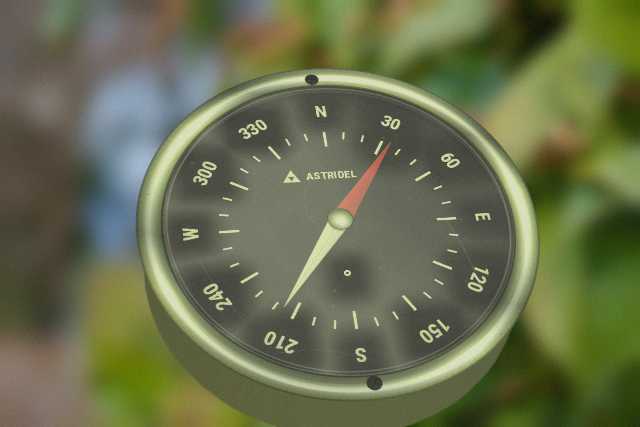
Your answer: 35 °
